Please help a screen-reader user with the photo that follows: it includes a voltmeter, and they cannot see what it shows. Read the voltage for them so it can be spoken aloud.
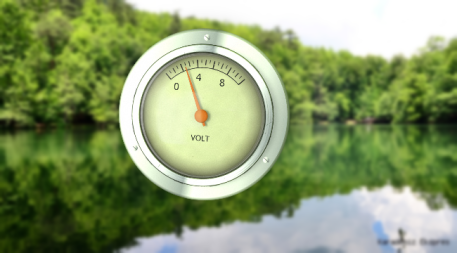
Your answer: 2.5 V
